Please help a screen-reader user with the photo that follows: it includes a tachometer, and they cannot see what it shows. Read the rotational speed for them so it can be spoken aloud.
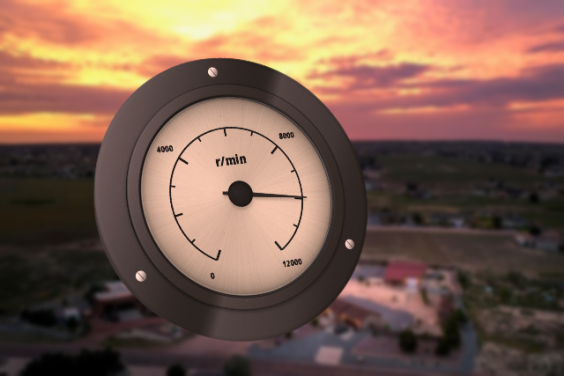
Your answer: 10000 rpm
